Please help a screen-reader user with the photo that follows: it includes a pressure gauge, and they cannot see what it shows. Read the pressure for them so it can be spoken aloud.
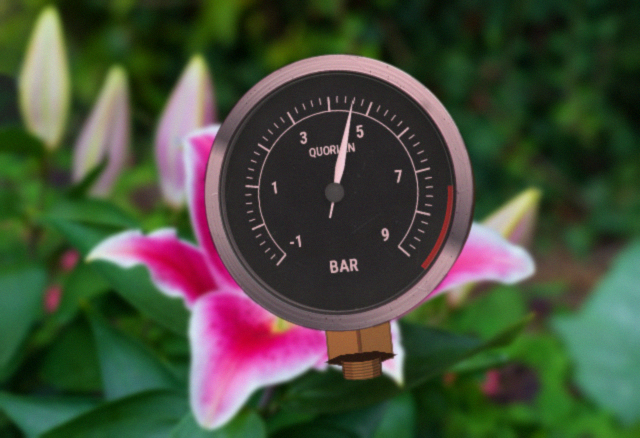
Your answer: 4.6 bar
